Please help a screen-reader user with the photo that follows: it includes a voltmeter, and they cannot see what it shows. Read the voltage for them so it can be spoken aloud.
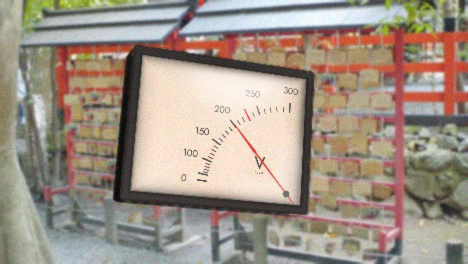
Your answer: 200 V
